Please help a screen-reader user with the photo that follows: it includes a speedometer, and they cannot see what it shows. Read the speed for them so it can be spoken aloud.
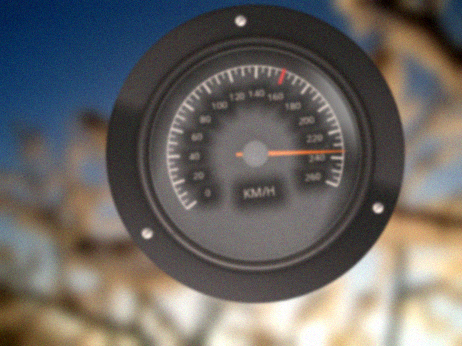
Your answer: 235 km/h
